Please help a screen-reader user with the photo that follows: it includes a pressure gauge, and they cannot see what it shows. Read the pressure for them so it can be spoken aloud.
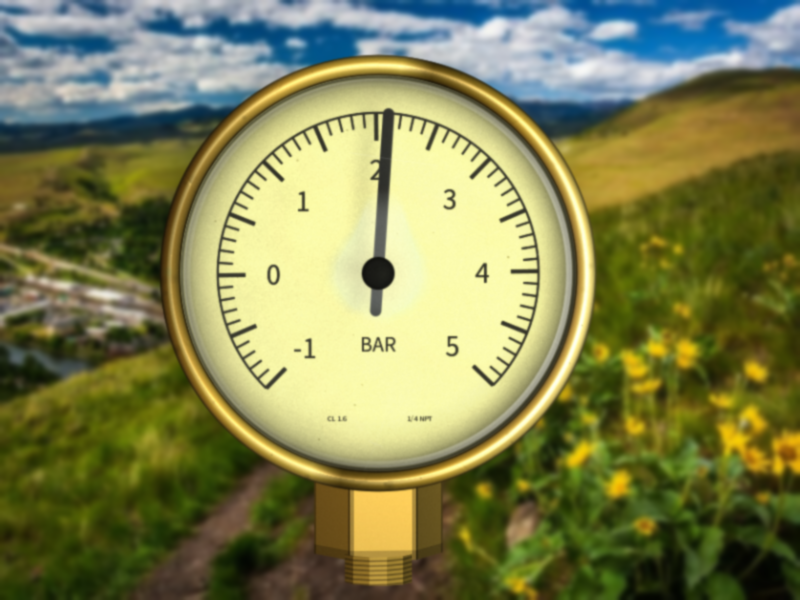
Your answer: 2.1 bar
